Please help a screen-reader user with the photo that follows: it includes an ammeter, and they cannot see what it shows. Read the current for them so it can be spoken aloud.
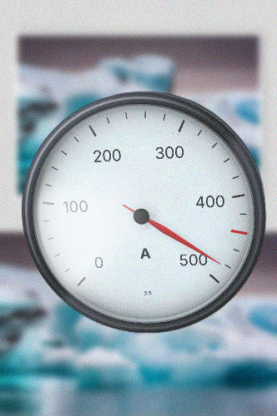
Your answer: 480 A
